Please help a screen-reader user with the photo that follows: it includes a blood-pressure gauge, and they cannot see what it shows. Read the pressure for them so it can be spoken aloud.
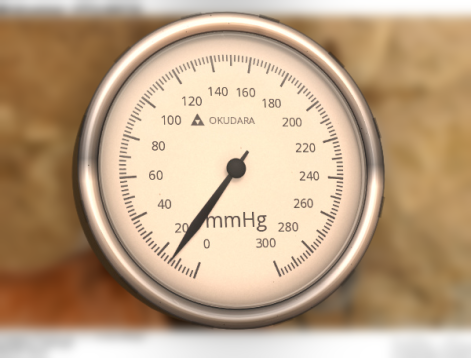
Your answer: 14 mmHg
